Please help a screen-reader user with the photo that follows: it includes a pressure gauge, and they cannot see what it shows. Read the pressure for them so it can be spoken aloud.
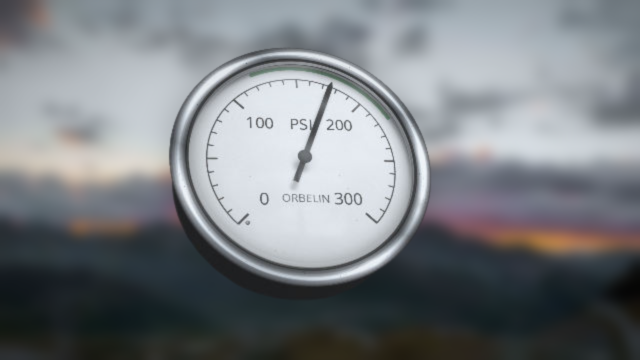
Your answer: 175 psi
